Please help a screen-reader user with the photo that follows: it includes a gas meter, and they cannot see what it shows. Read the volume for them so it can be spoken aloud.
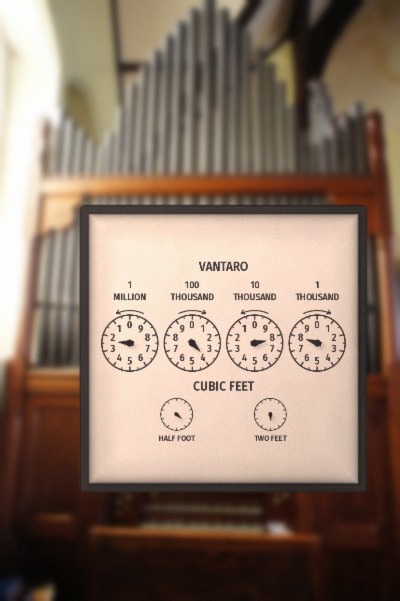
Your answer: 237800 ft³
